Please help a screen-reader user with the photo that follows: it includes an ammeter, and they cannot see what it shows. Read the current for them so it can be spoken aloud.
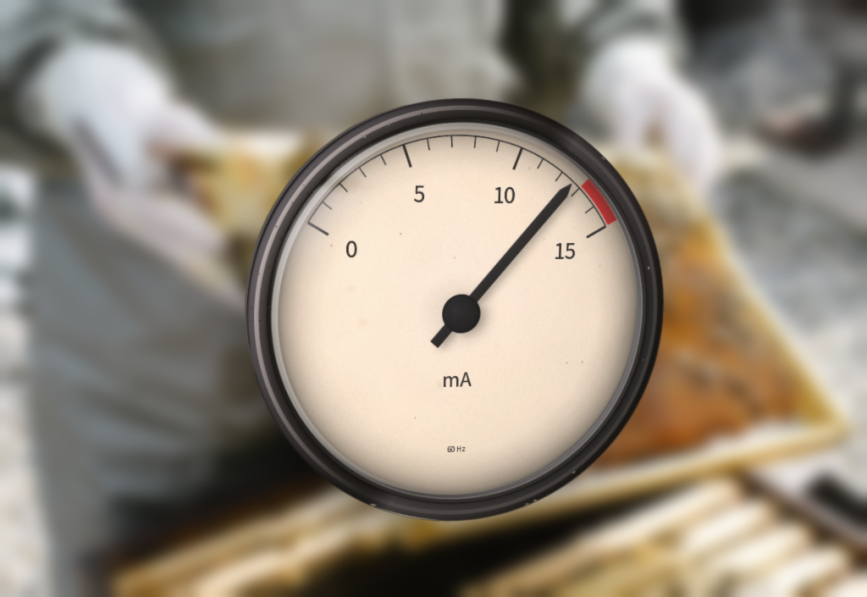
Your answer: 12.5 mA
